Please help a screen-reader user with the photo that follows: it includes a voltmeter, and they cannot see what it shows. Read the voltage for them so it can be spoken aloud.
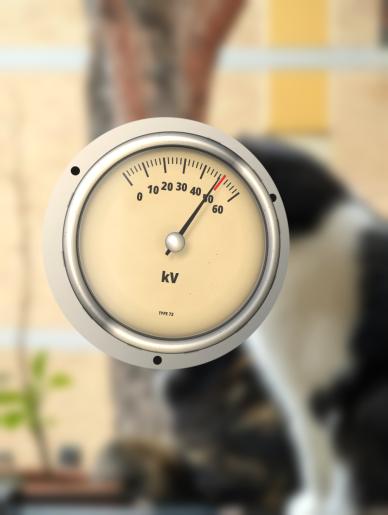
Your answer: 48 kV
